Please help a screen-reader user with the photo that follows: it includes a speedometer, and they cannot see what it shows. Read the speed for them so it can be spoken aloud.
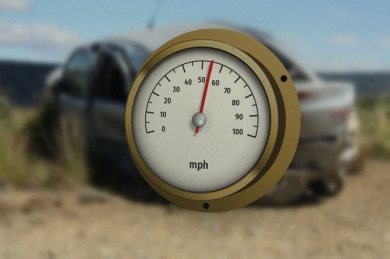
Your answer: 55 mph
